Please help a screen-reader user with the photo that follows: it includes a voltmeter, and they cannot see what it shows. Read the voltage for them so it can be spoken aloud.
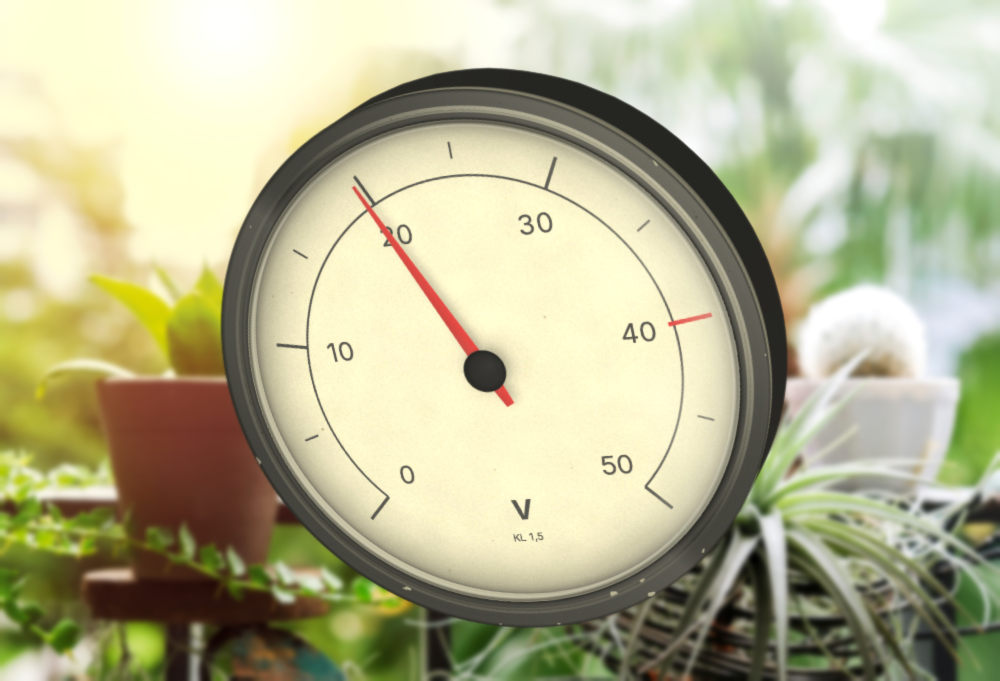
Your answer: 20 V
